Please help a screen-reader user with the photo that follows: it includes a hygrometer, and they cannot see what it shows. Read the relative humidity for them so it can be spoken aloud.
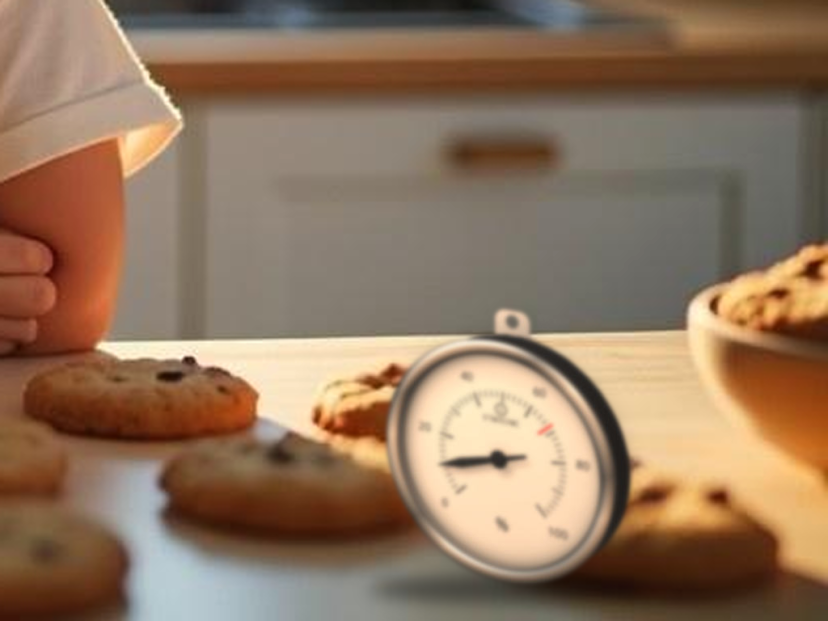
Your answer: 10 %
